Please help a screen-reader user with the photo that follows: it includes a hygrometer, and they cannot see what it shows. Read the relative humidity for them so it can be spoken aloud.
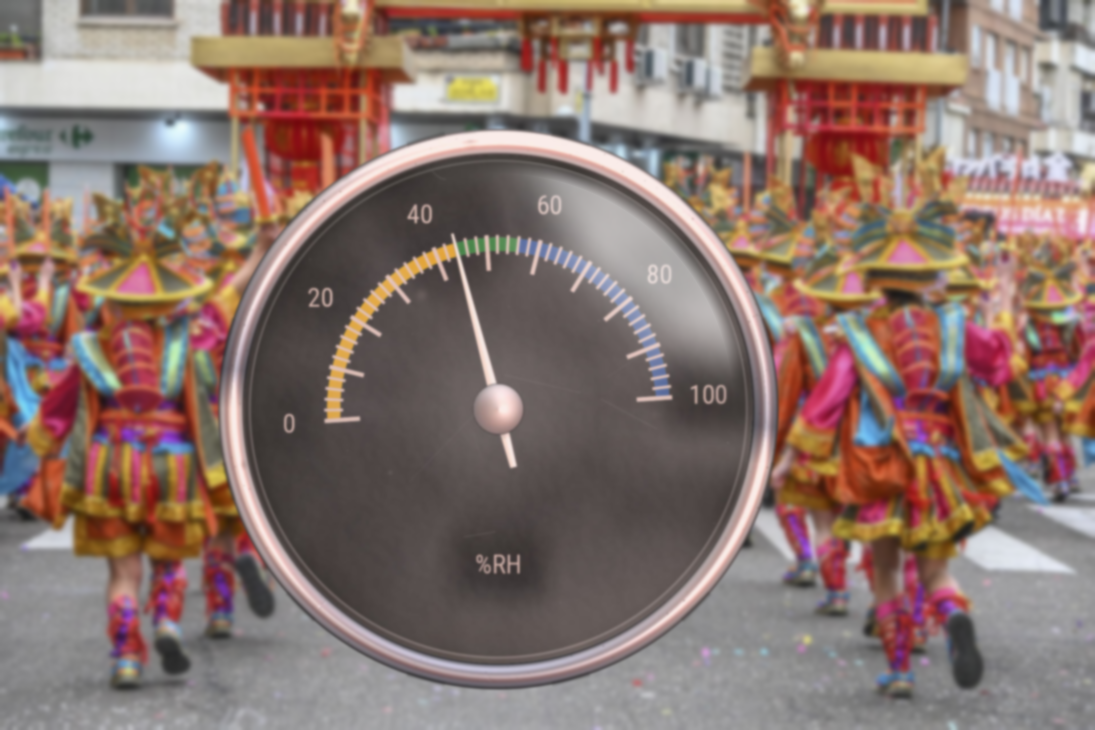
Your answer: 44 %
